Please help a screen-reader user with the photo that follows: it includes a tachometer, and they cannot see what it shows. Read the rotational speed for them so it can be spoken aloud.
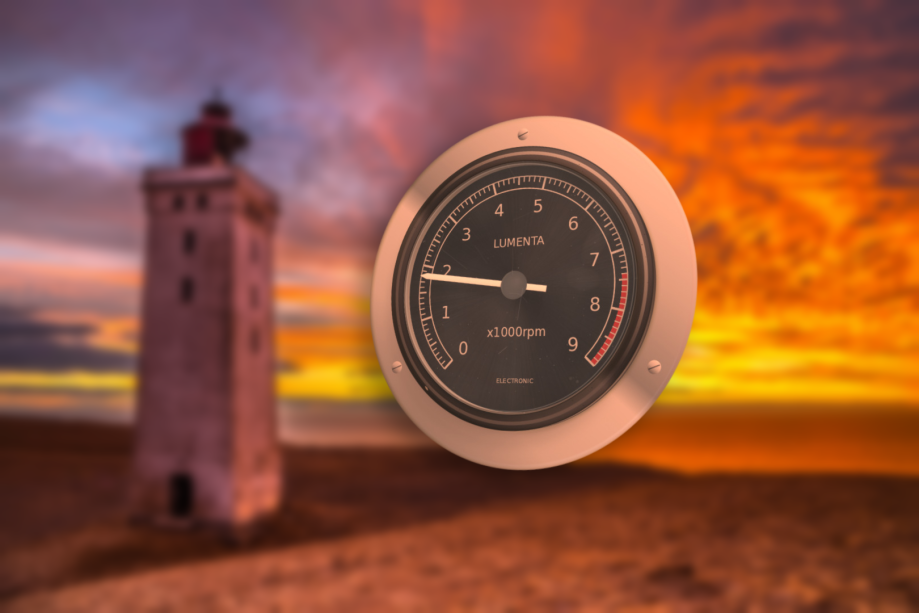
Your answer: 1800 rpm
